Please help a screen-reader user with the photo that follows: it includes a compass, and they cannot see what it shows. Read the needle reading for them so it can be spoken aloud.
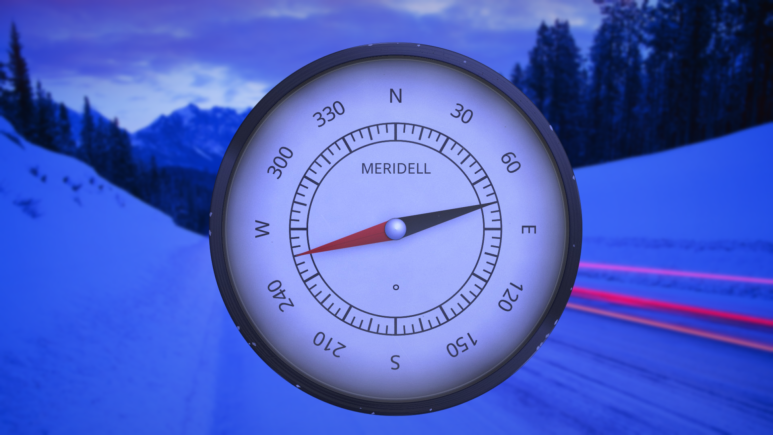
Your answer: 255 °
